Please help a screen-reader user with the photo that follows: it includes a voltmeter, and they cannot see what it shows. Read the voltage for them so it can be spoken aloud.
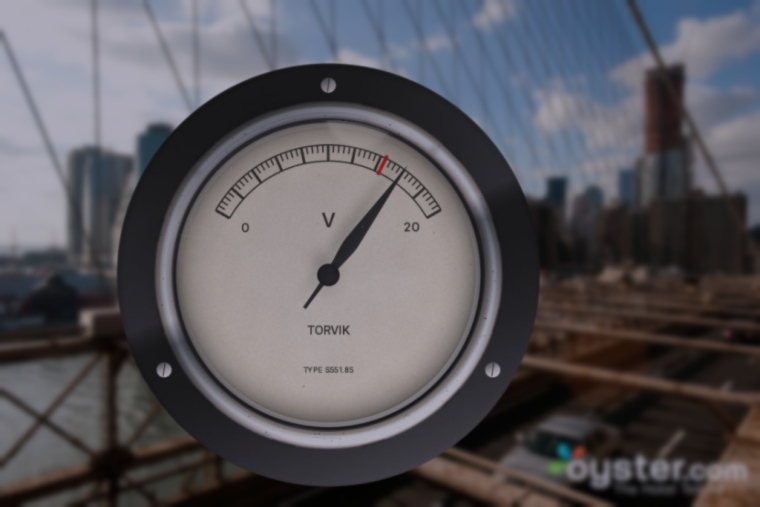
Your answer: 16 V
